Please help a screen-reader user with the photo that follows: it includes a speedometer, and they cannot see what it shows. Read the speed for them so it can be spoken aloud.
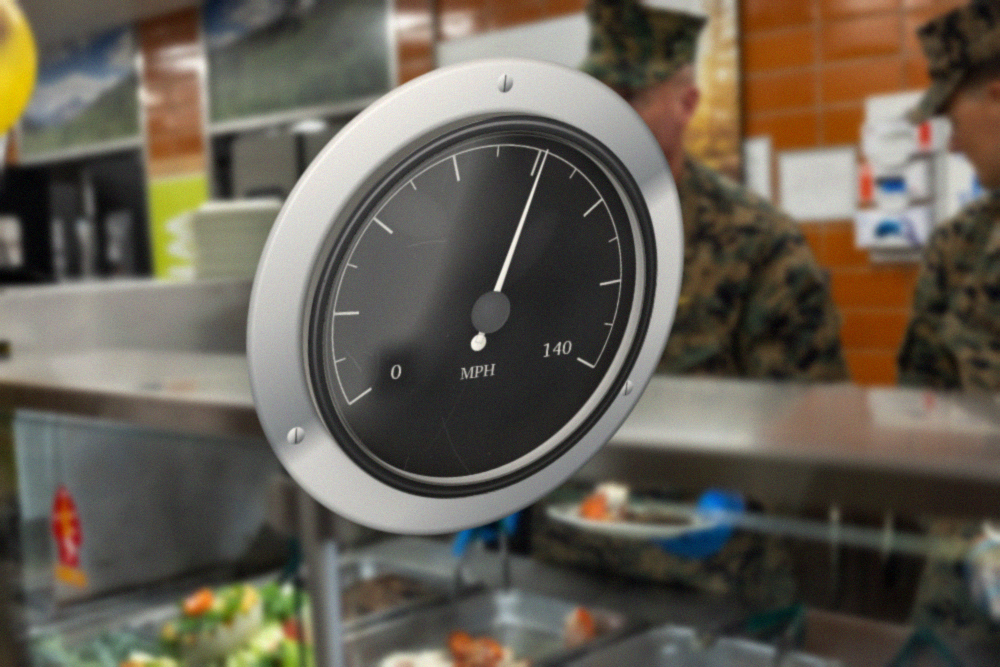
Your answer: 80 mph
